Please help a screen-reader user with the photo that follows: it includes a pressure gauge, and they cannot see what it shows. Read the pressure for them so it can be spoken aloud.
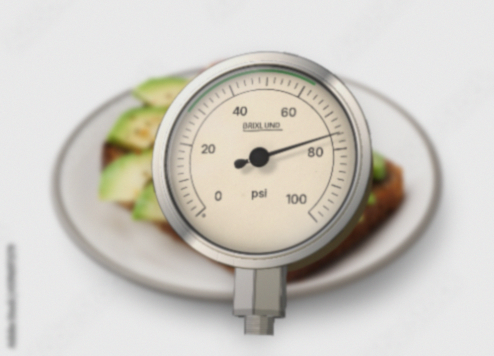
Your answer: 76 psi
